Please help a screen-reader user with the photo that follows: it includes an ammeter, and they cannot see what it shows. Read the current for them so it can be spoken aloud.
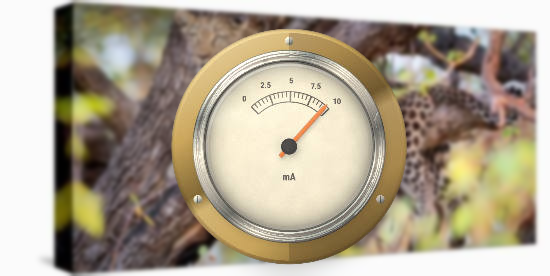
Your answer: 9.5 mA
